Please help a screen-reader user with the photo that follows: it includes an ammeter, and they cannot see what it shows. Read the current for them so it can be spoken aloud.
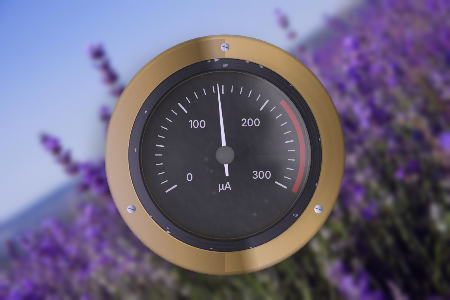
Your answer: 145 µA
